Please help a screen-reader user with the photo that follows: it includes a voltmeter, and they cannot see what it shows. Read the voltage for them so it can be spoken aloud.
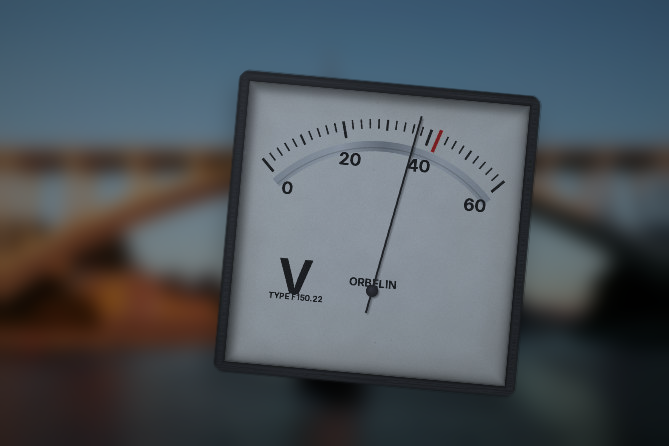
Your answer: 37 V
